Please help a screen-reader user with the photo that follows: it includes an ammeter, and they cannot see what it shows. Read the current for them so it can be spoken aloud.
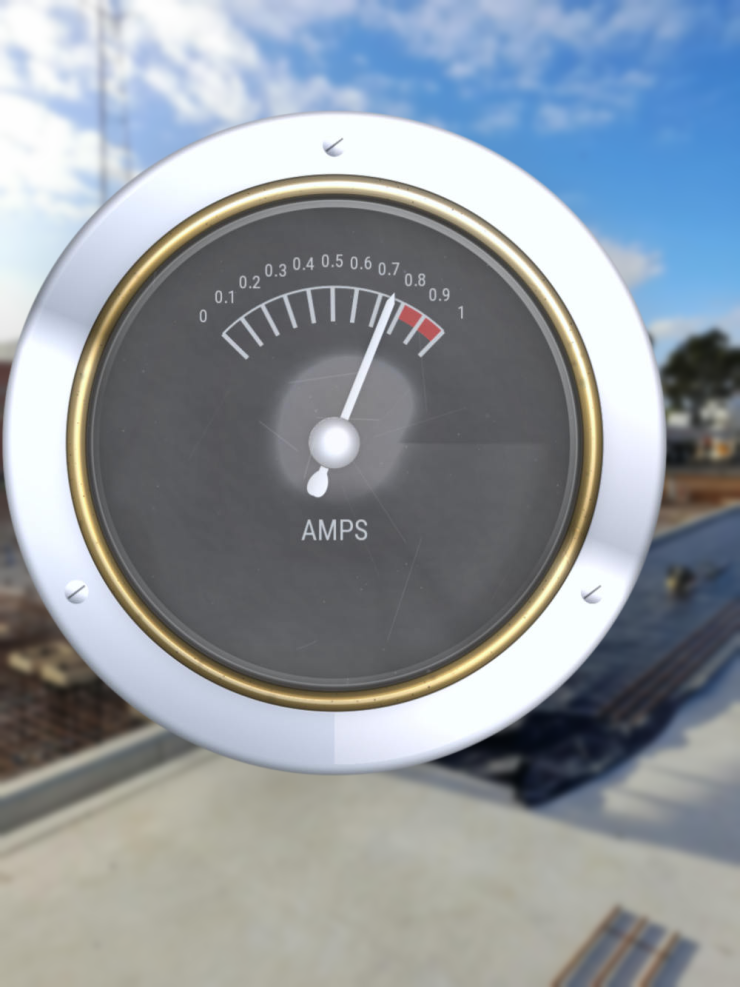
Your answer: 0.75 A
